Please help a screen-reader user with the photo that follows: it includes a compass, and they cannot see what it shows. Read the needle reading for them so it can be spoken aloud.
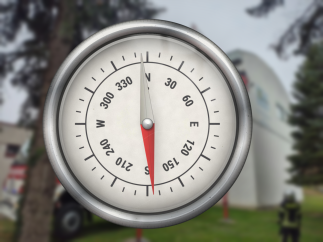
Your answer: 175 °
